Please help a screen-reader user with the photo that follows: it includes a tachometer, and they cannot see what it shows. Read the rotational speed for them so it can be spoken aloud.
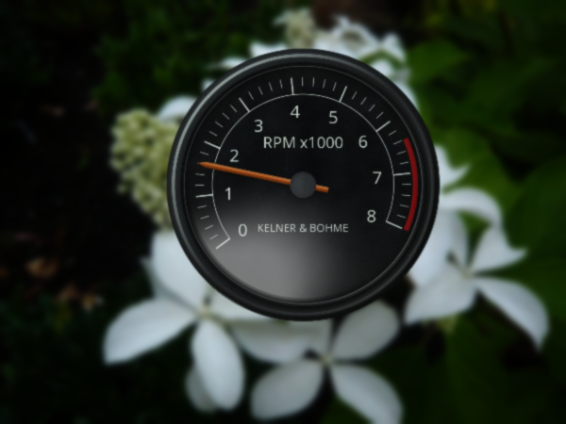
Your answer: 1600 rpm
